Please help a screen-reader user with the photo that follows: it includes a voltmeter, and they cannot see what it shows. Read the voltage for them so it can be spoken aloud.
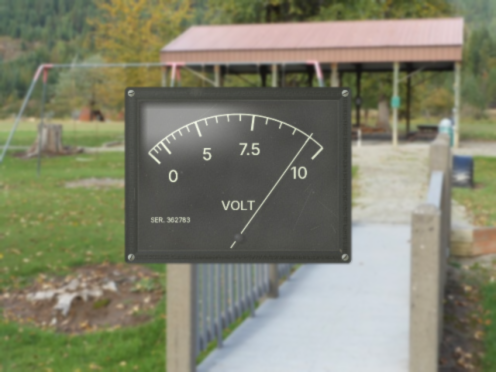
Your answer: 9.5 V
